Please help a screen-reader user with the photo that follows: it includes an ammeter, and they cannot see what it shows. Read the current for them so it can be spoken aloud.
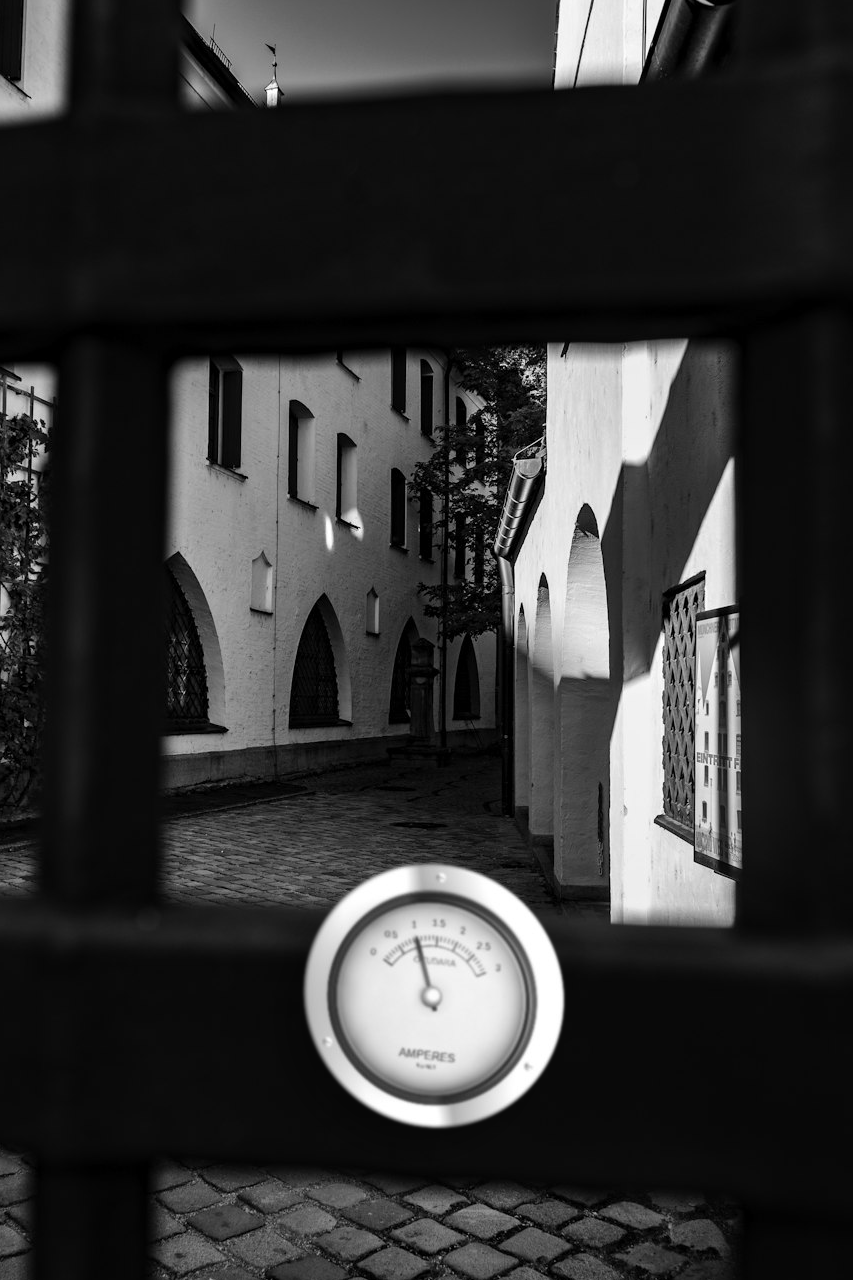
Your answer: 1 A
